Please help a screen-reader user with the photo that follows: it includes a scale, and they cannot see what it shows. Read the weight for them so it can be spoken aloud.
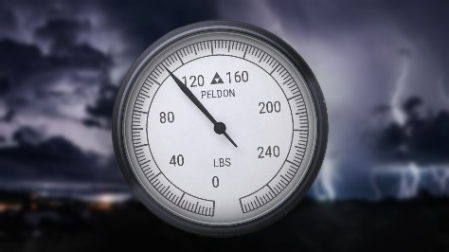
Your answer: 110 lb
